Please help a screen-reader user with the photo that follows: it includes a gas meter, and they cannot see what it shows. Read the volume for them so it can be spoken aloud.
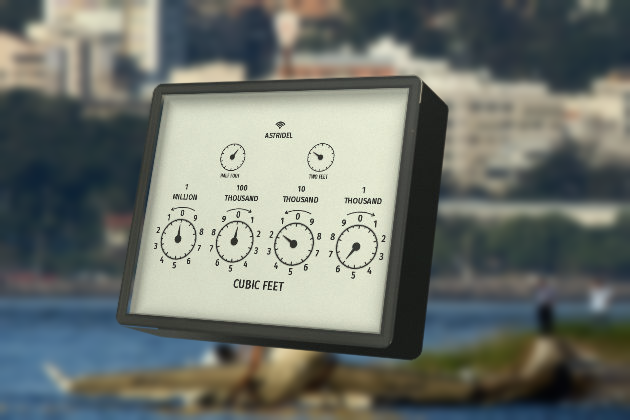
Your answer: 1600 ft³
